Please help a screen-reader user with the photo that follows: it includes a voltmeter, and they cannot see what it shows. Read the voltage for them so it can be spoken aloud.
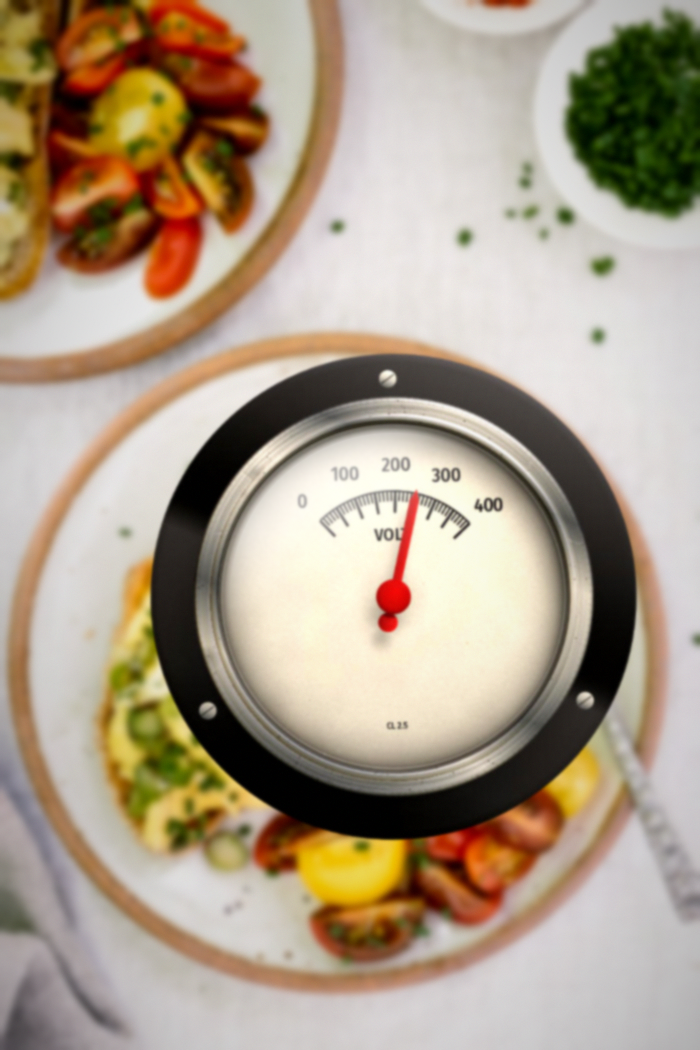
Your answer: 250 V
